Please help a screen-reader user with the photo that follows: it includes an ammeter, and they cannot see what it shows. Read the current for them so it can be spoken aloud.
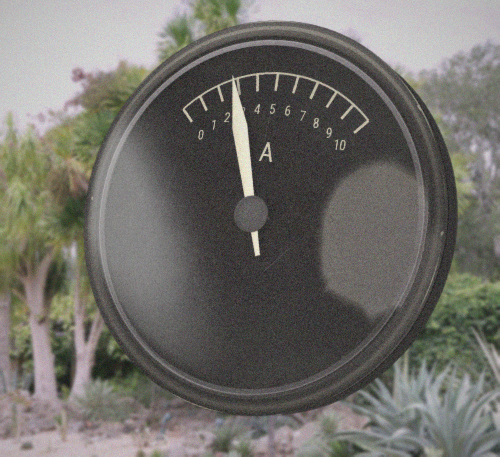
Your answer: 3 A
